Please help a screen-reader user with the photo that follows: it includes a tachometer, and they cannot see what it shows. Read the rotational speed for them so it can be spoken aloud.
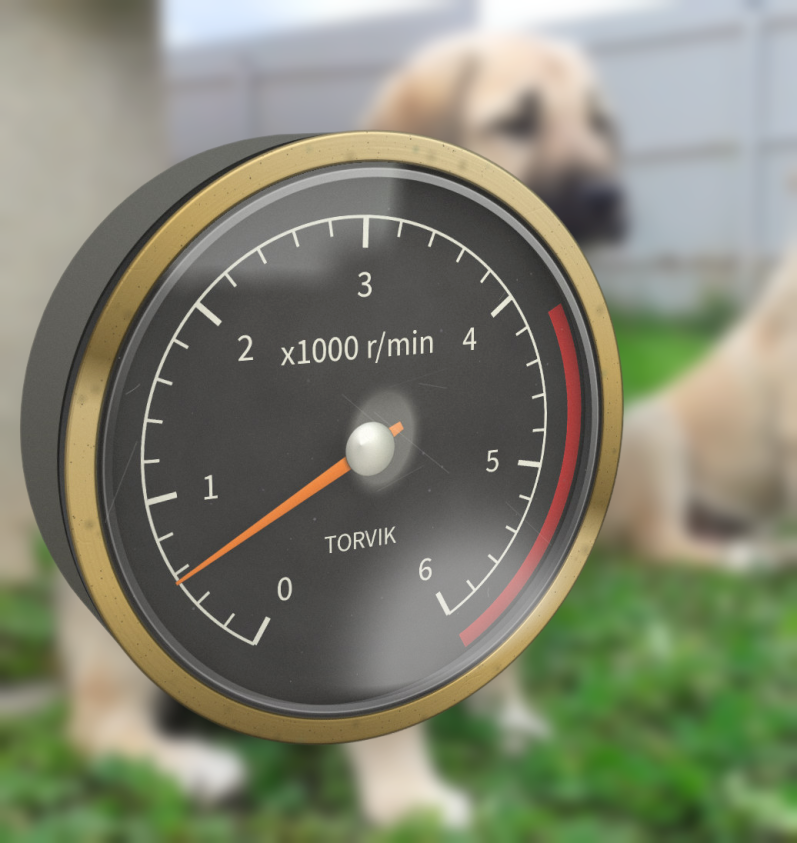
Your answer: 600 rpm
